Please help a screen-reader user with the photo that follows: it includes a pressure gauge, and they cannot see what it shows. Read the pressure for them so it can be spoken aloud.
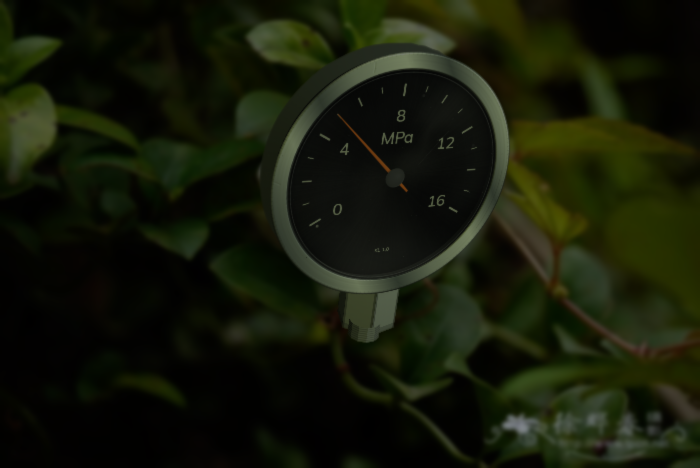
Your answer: 5 MPa
